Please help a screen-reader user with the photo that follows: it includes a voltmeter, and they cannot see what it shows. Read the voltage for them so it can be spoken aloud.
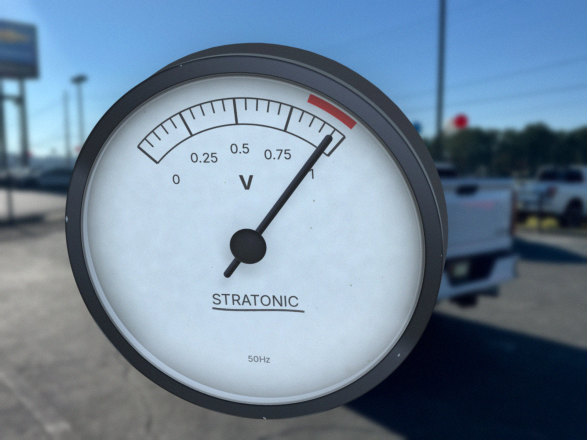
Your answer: 0.95 V
